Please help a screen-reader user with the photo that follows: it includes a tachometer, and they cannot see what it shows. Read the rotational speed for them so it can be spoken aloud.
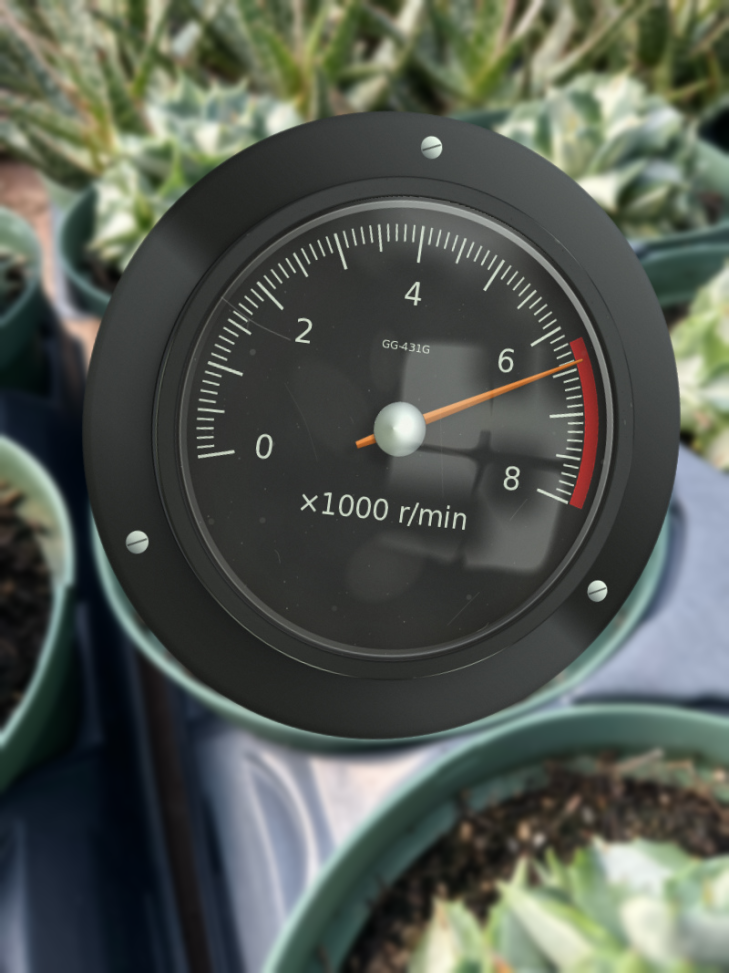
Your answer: 6400 rpm
